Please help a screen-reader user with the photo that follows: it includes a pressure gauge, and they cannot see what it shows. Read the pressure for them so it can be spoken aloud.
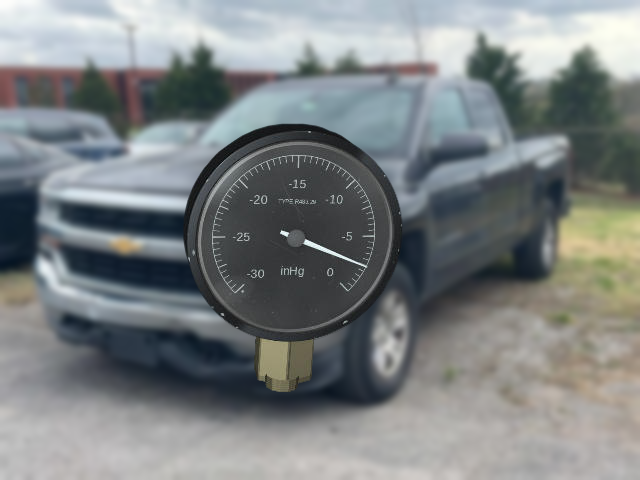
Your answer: -2.5 inHg
